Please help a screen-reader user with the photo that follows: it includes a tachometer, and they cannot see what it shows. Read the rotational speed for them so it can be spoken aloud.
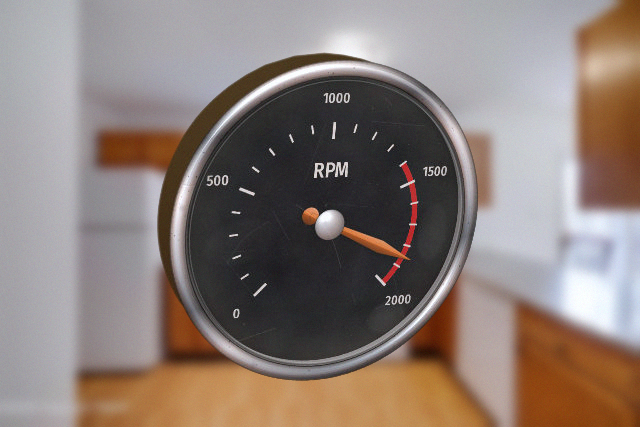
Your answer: 1850 rpm
